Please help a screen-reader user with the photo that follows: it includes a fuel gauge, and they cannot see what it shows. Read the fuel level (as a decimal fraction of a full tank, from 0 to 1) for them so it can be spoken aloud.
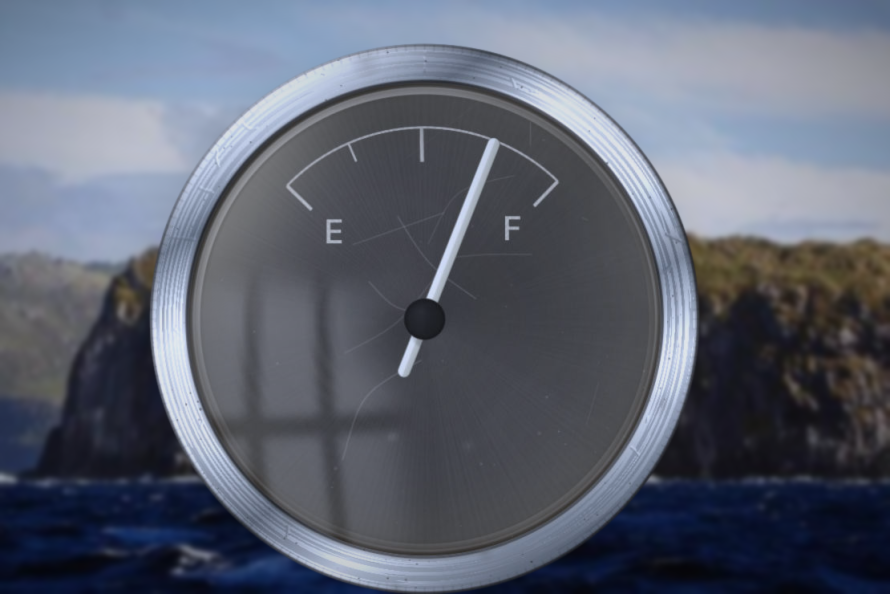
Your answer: 0.75
